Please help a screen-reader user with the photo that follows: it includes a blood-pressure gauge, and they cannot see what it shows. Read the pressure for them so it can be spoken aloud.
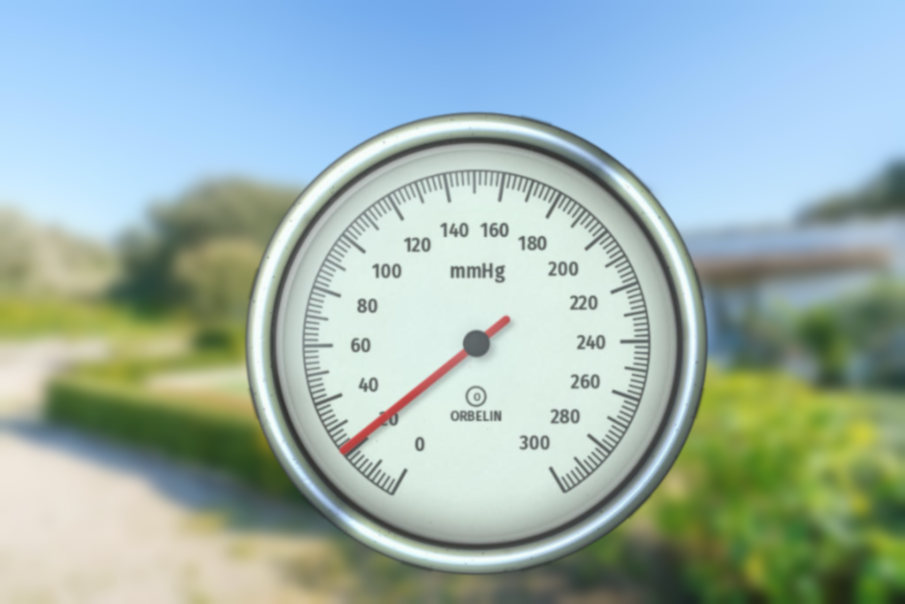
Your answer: 22 mmHg
